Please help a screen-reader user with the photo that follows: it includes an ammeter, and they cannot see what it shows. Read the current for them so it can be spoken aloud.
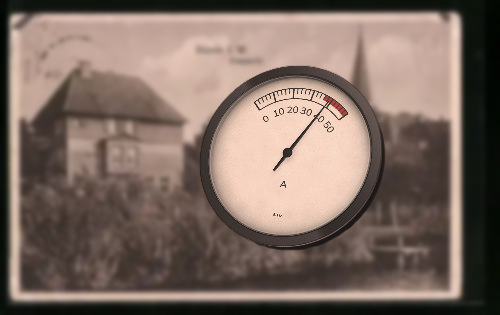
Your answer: 40 A
